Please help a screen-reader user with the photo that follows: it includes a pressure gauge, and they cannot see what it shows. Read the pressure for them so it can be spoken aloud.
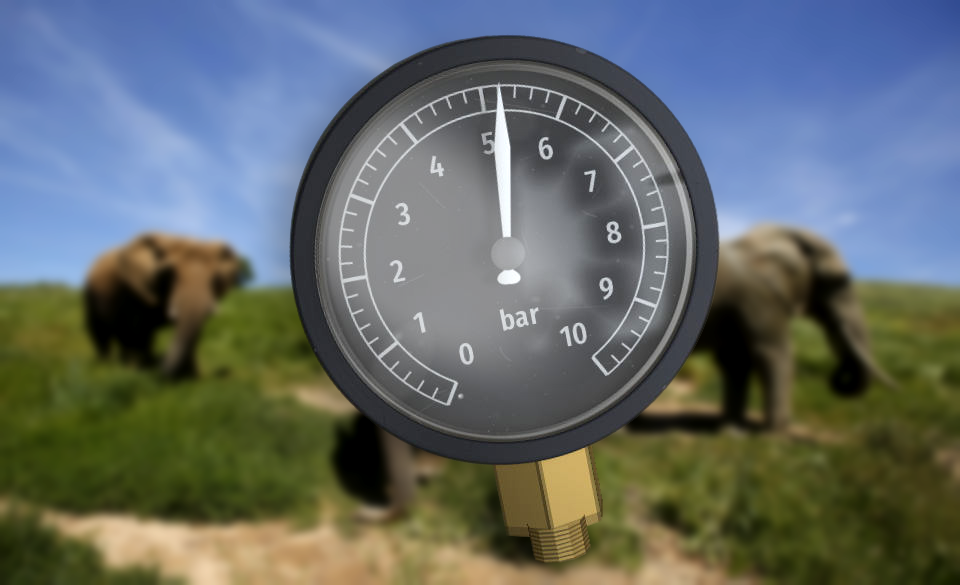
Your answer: 5.2 bar
